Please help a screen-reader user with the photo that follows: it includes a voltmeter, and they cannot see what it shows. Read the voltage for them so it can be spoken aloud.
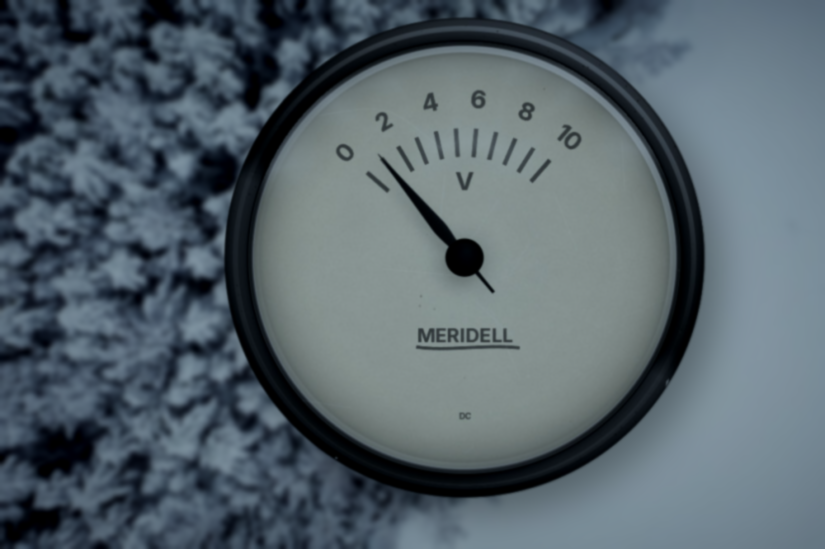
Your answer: 1 V
